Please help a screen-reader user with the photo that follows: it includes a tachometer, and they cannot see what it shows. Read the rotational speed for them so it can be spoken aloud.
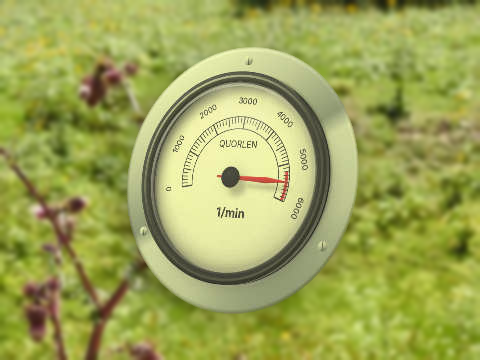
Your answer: 5500 rpm
